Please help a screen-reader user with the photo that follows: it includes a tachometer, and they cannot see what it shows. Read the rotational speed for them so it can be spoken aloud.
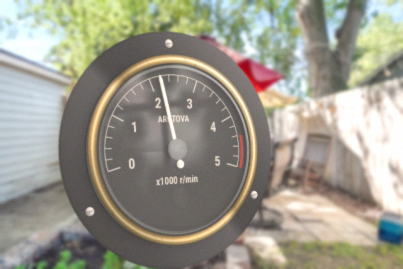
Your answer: 2200 rpm
